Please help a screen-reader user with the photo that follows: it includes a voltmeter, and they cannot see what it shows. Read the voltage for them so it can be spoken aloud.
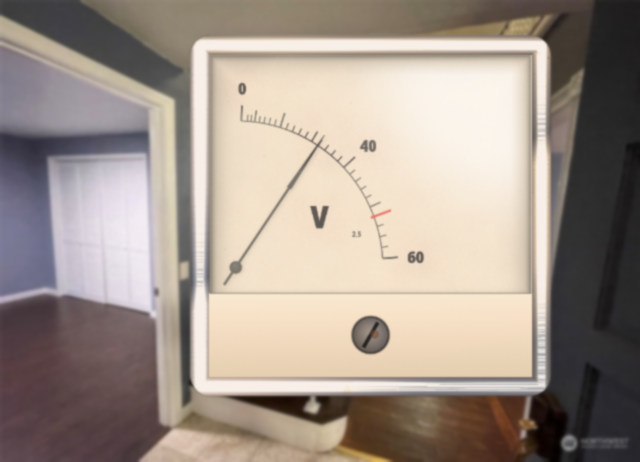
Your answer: 32 V
